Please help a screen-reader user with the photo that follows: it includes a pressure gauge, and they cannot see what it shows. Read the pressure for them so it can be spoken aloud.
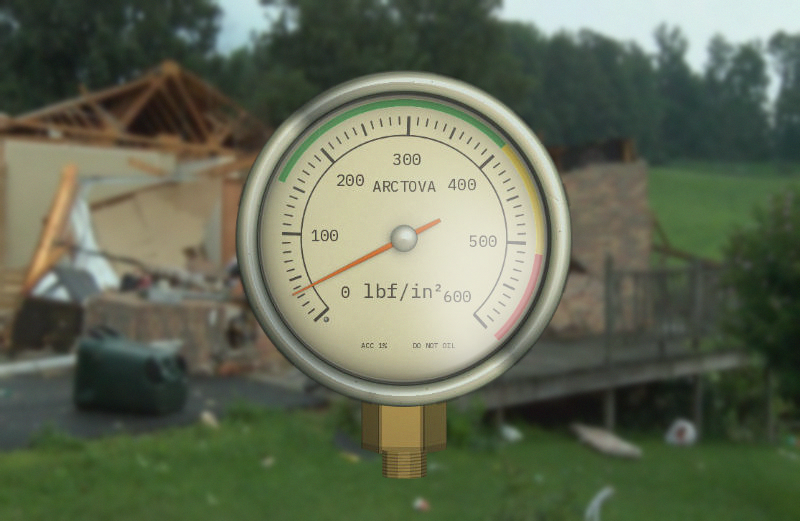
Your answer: 35 psi
